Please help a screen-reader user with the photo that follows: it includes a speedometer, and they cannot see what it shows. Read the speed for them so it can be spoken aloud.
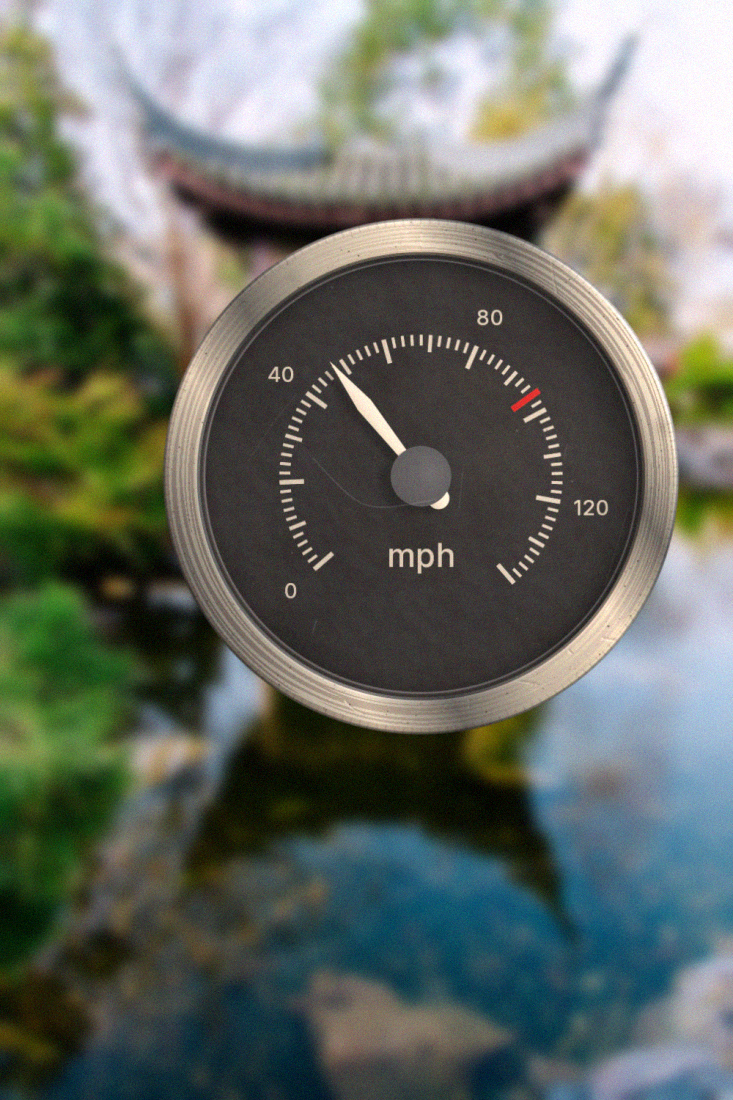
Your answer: 48 mph
